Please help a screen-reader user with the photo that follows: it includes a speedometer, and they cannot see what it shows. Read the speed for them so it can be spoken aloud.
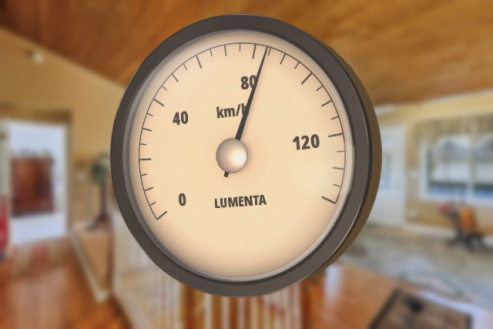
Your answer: 85 km/h
